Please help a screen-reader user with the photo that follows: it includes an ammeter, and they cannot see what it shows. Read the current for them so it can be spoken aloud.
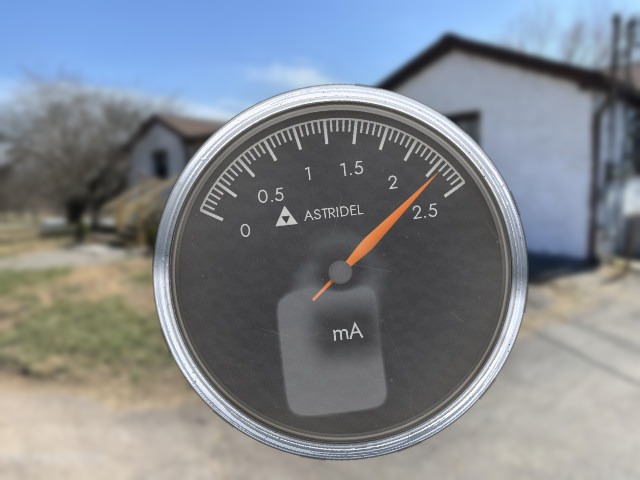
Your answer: 2.3 mA
